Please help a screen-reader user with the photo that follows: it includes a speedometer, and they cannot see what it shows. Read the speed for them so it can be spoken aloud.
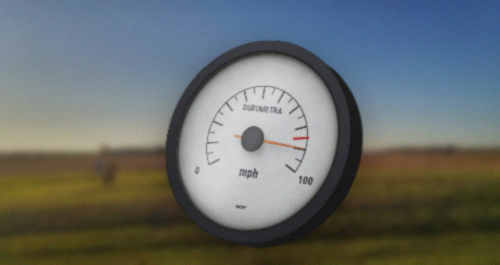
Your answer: 90 mph
